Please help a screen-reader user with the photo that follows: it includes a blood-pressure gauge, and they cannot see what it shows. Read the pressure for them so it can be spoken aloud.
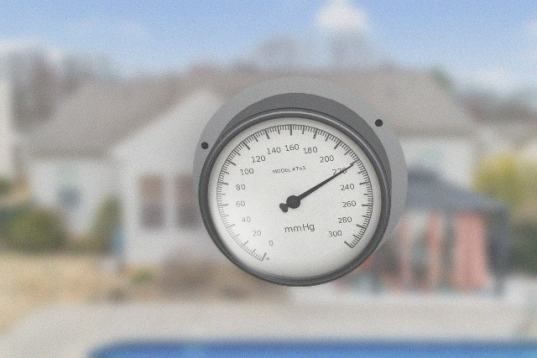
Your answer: 220 mmHg
